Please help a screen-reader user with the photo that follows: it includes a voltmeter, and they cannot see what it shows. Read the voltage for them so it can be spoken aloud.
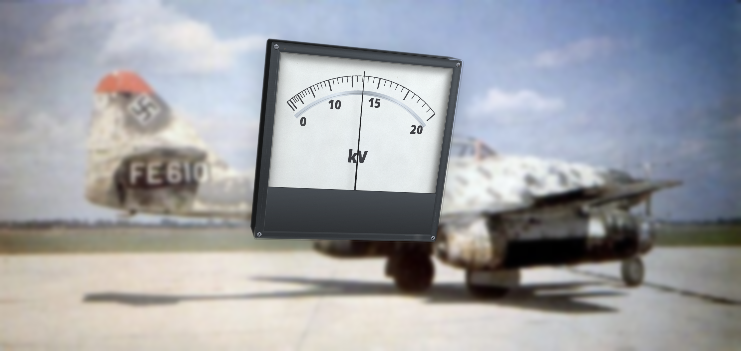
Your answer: 13.5 kV
